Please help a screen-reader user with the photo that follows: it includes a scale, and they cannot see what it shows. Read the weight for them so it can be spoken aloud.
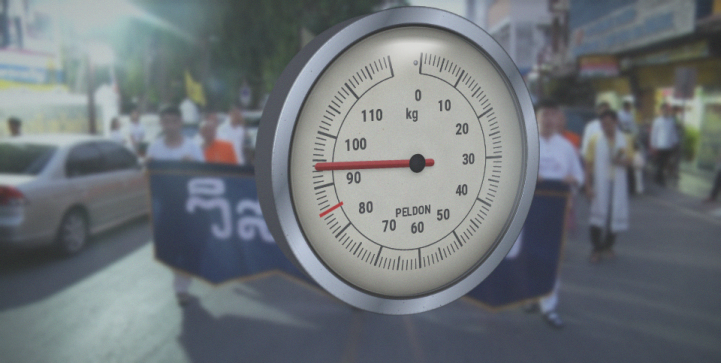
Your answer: 94 kg
